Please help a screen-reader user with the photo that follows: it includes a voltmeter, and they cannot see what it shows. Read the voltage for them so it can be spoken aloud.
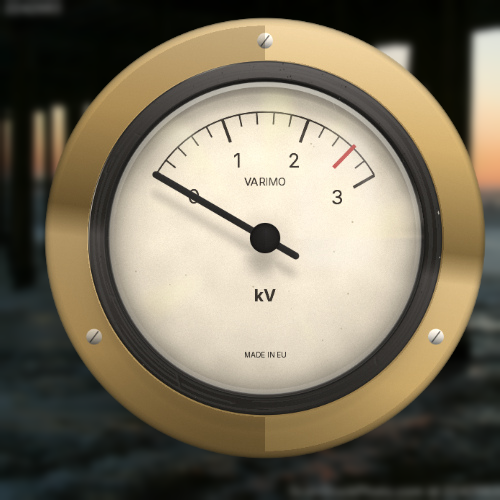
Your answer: 0 kV
